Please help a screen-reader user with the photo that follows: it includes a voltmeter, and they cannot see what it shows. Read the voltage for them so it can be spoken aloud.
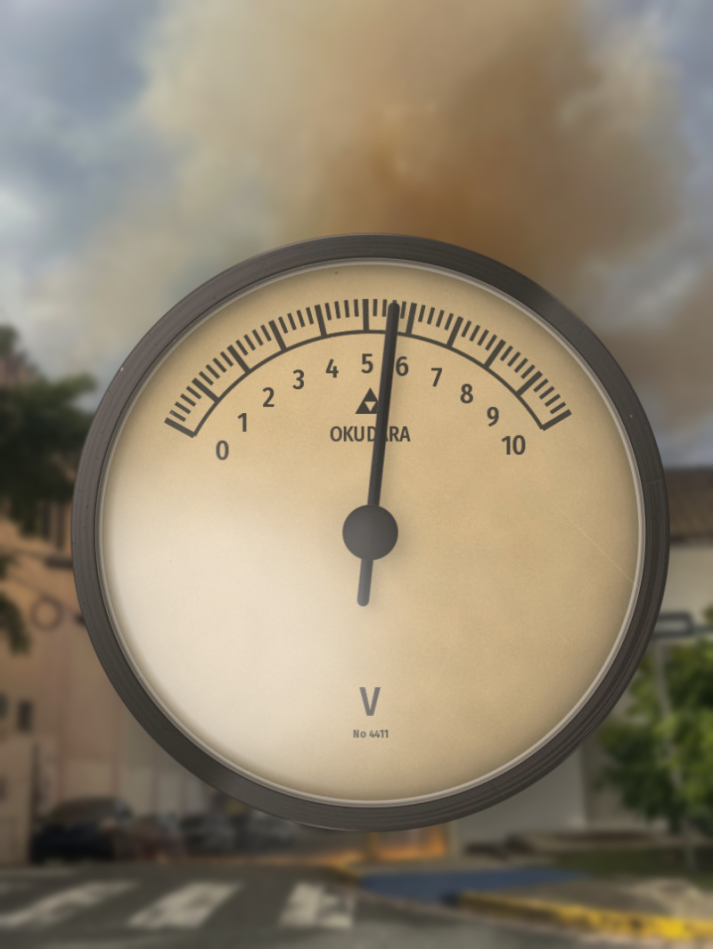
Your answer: 5.6 V
